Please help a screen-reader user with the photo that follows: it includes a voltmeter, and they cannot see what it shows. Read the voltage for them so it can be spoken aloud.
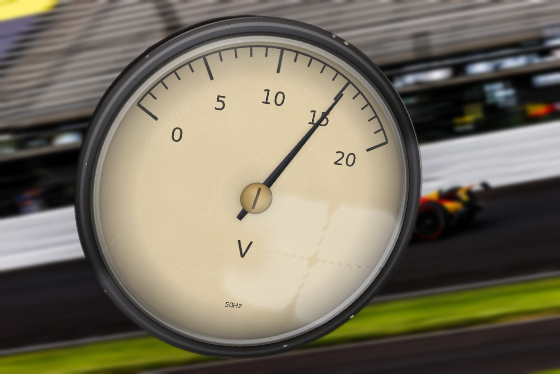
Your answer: 15 V
